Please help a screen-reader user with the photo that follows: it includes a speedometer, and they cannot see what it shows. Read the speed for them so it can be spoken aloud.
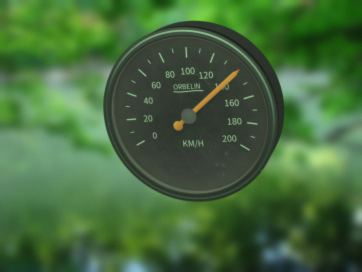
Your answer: 140 km/h
